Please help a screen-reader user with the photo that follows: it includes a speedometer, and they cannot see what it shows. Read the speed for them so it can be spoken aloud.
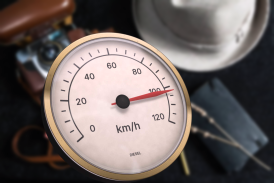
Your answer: 102.5 km/h
